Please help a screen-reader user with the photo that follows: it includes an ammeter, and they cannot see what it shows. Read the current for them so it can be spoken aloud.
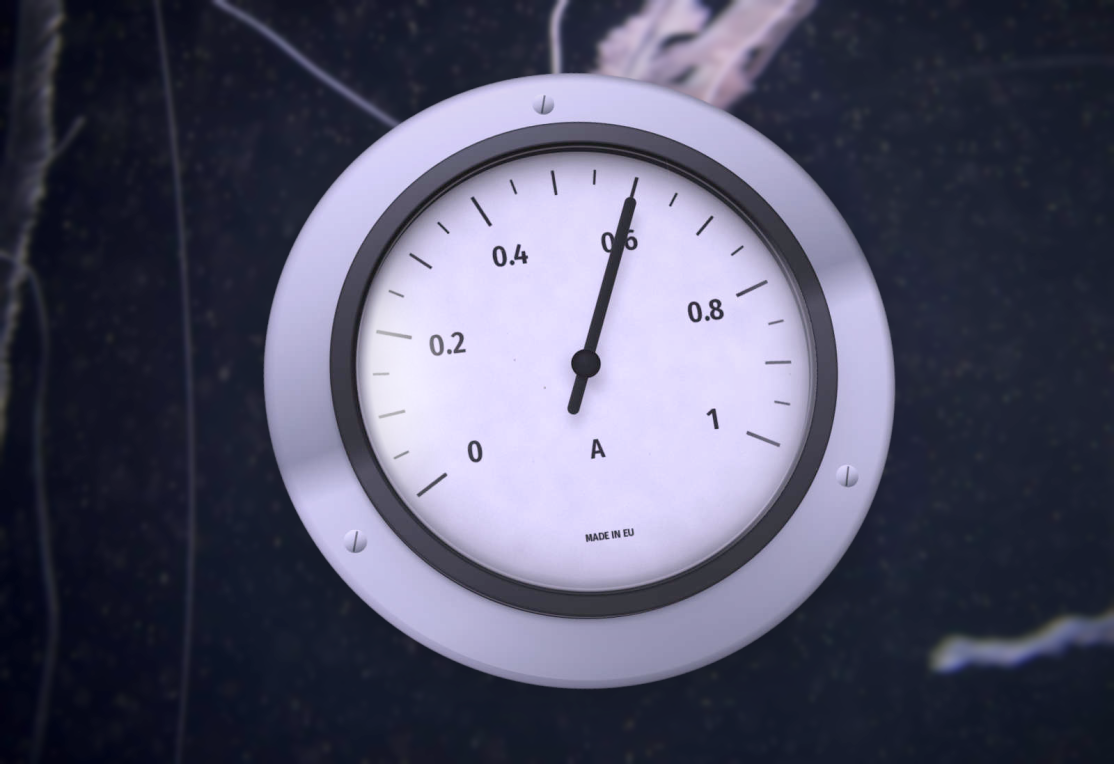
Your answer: 0.6 A
